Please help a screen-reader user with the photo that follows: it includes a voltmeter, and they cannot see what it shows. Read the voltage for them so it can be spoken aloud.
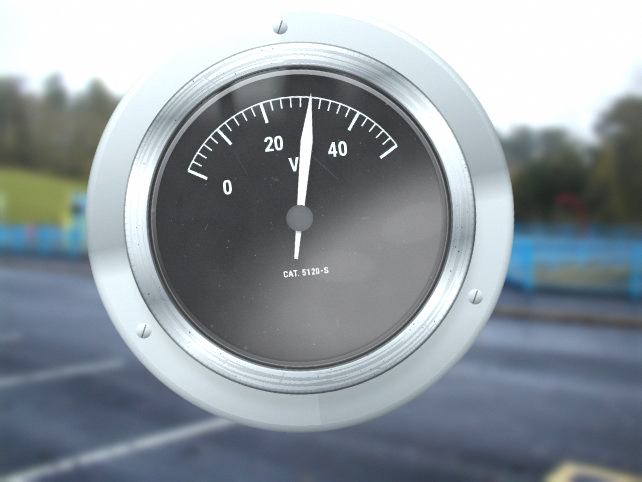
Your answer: 30 V
